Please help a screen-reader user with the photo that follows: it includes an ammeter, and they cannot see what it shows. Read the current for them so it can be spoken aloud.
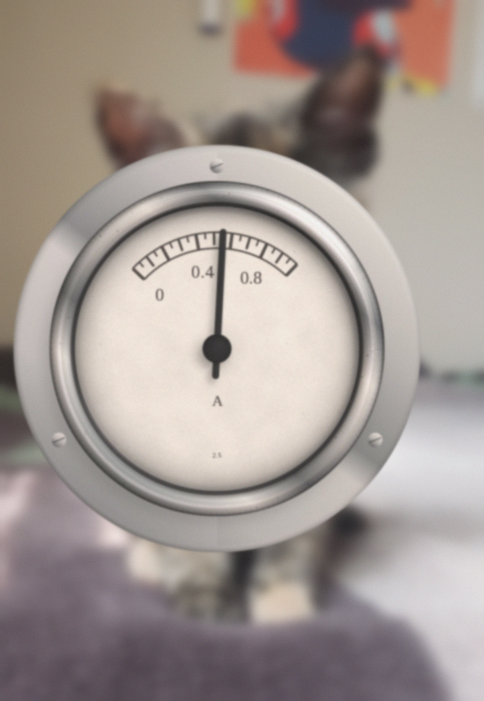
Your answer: 0.55 A
